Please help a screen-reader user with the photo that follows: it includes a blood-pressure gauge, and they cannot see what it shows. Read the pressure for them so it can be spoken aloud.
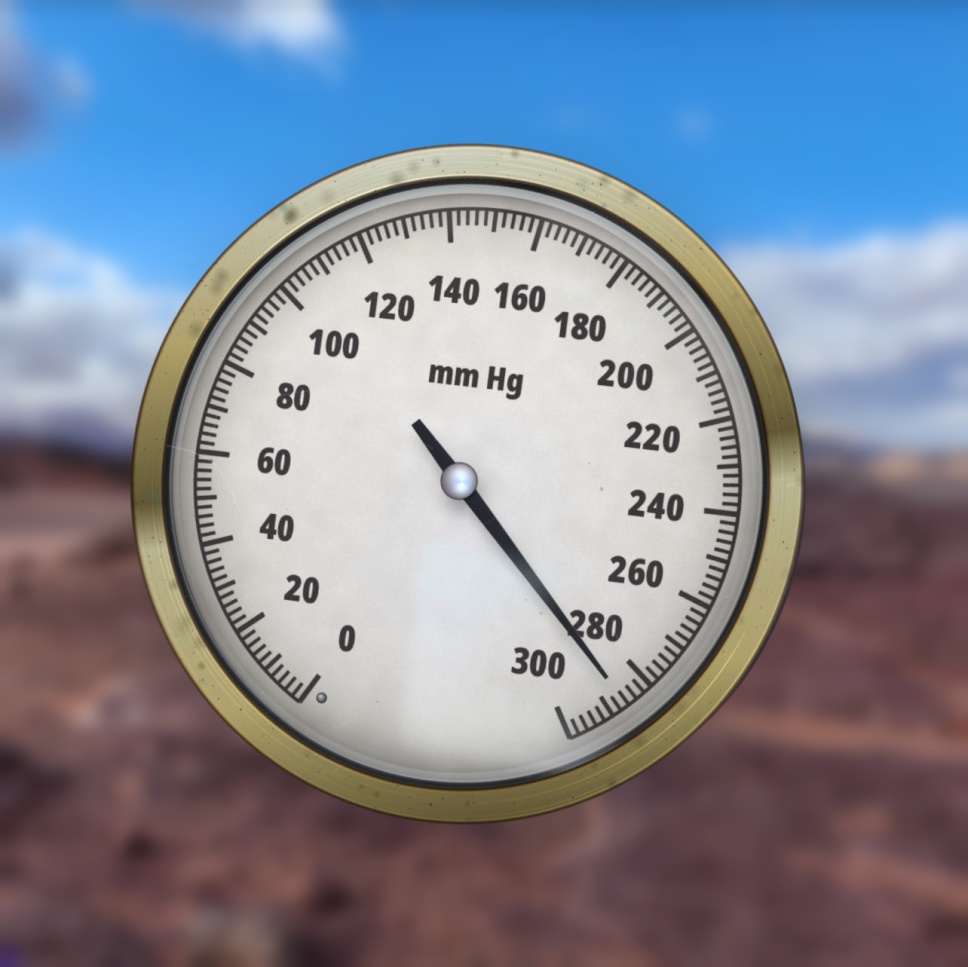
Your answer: 286 mmHg
